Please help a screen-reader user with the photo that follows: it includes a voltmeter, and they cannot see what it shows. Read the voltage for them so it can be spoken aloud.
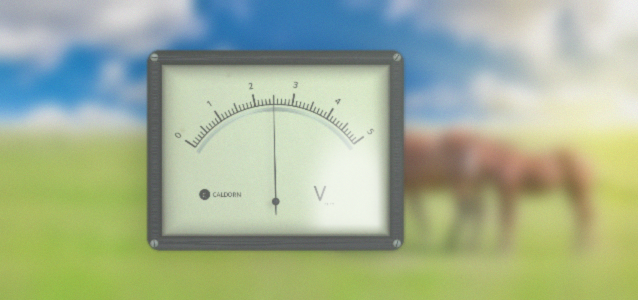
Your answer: 2.5 V
